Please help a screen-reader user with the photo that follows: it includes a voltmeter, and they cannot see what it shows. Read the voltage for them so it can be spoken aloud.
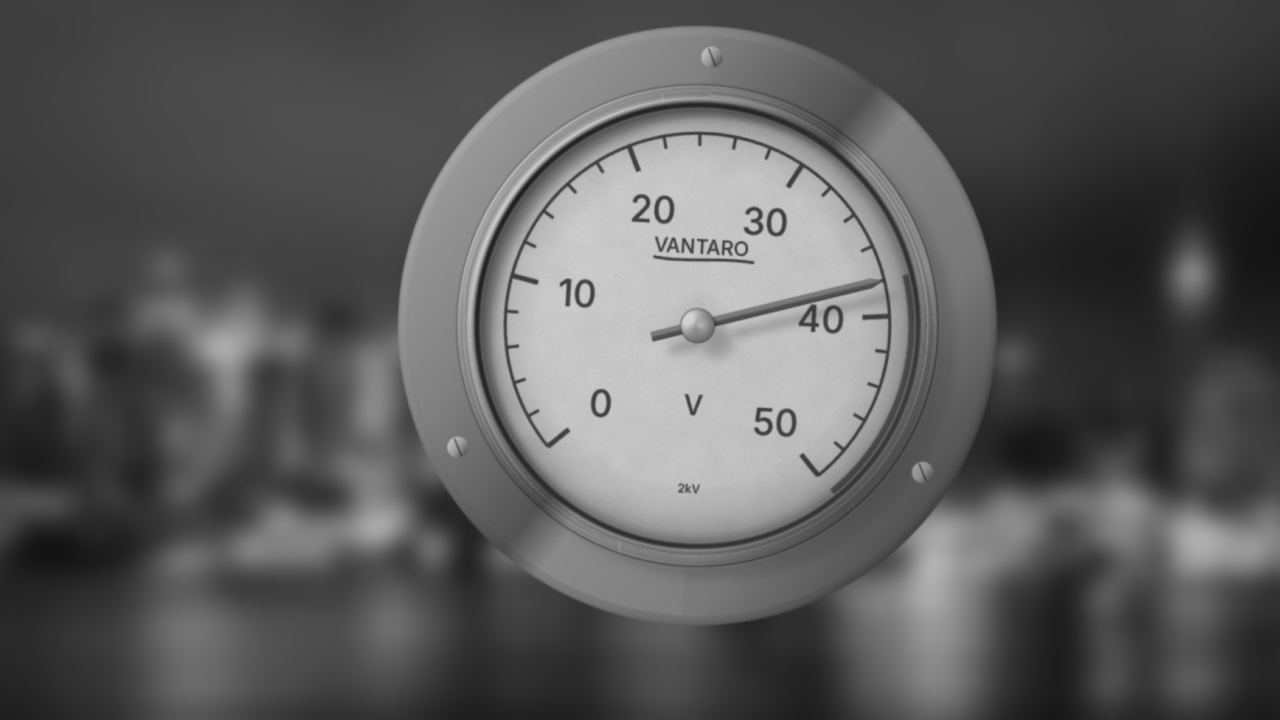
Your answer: 38 V
